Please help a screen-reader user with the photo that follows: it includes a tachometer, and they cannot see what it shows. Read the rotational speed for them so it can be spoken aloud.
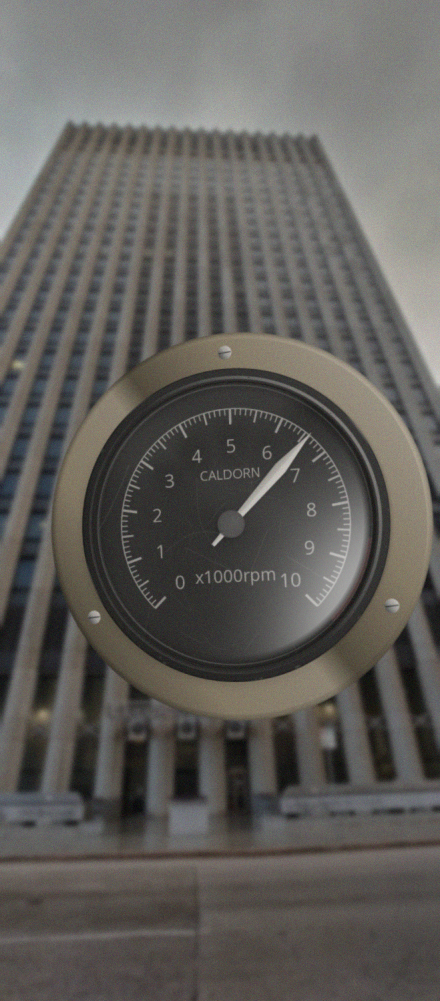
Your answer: 6600 rpm
